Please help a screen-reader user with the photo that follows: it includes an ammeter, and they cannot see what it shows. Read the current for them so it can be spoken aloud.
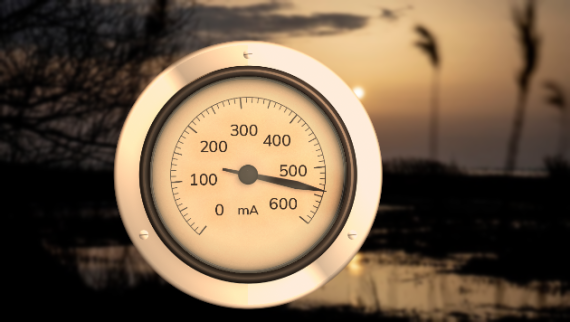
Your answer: 540 mA
